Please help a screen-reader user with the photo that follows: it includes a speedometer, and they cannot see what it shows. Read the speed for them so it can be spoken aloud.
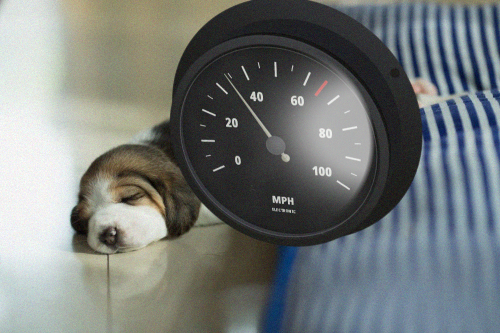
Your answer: 35 mph
